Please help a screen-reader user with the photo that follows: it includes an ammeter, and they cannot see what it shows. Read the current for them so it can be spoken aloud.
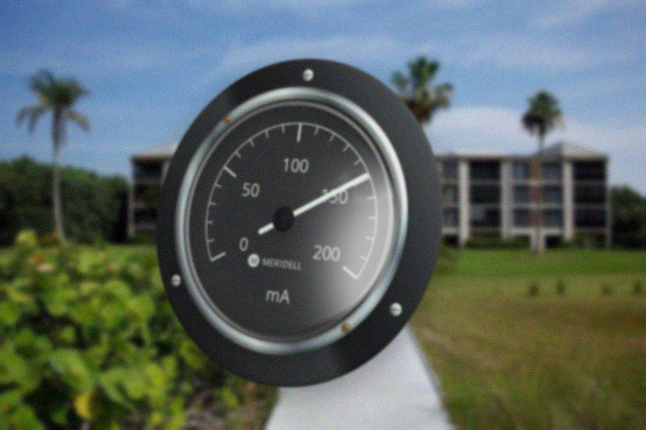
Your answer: 150 mA
